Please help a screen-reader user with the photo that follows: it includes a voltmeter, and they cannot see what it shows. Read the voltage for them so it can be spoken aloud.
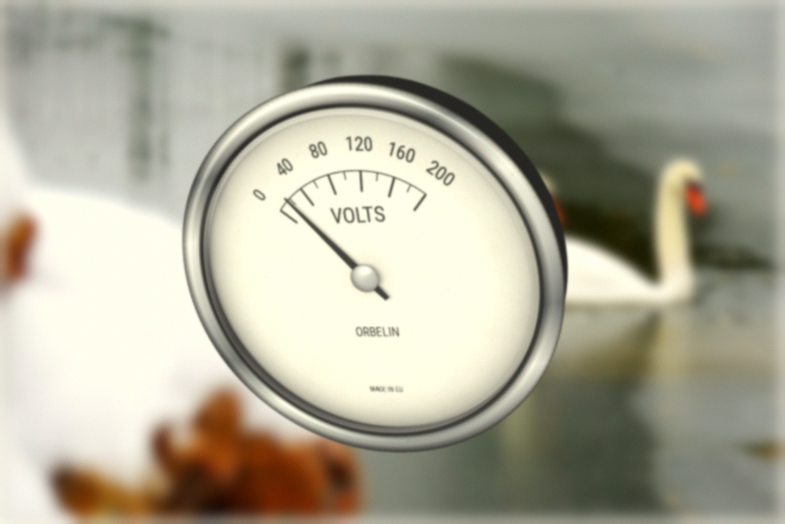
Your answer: 20 V
